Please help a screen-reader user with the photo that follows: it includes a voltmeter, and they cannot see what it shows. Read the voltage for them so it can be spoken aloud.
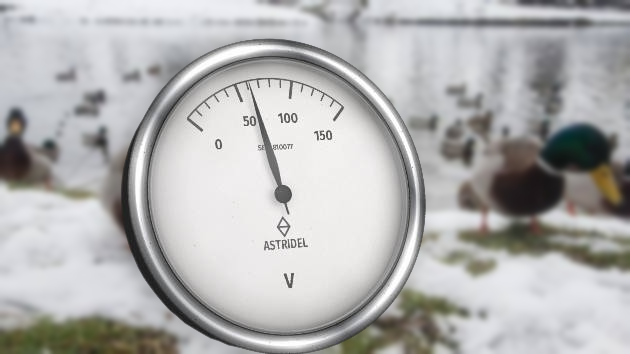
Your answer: 60 V
